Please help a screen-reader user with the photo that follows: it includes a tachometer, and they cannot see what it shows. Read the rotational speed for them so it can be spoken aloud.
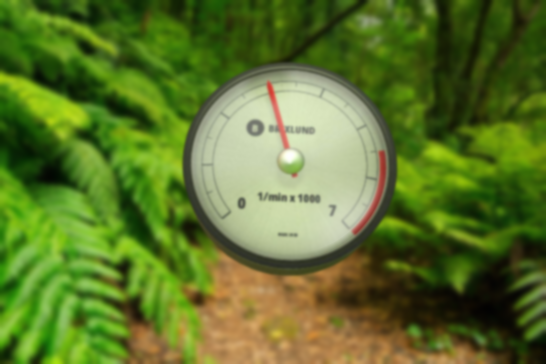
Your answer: 3000 rpm
